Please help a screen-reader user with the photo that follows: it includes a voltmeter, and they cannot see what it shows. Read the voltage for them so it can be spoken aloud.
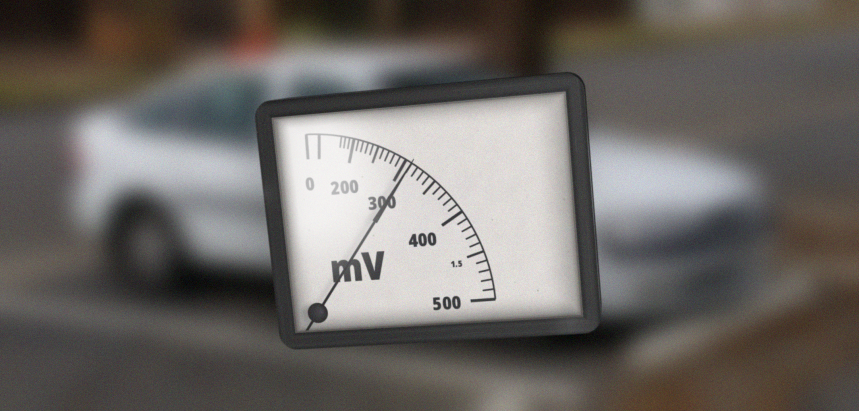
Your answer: 310 mV
